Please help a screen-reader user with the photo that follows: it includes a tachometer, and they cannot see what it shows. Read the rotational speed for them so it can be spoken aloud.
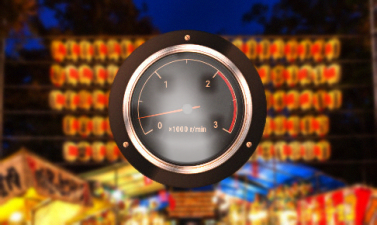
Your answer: 250 rpm
